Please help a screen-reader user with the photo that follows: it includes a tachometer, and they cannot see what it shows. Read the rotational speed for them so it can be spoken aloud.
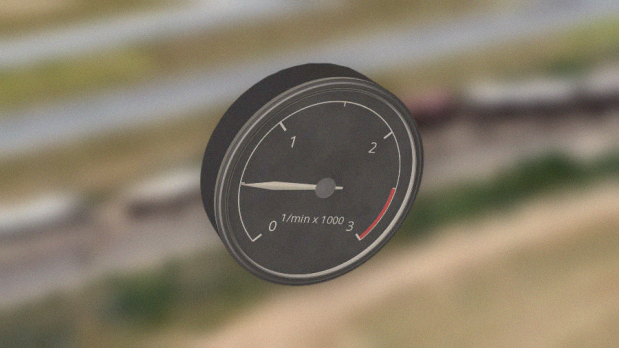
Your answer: 500 rpm
